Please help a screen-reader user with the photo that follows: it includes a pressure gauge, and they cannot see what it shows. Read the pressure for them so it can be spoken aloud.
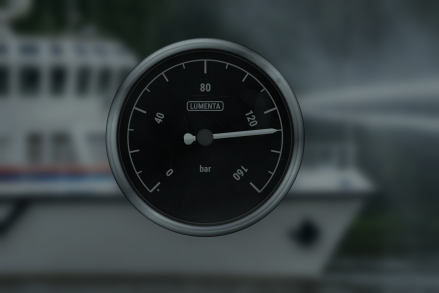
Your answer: 130 bar
